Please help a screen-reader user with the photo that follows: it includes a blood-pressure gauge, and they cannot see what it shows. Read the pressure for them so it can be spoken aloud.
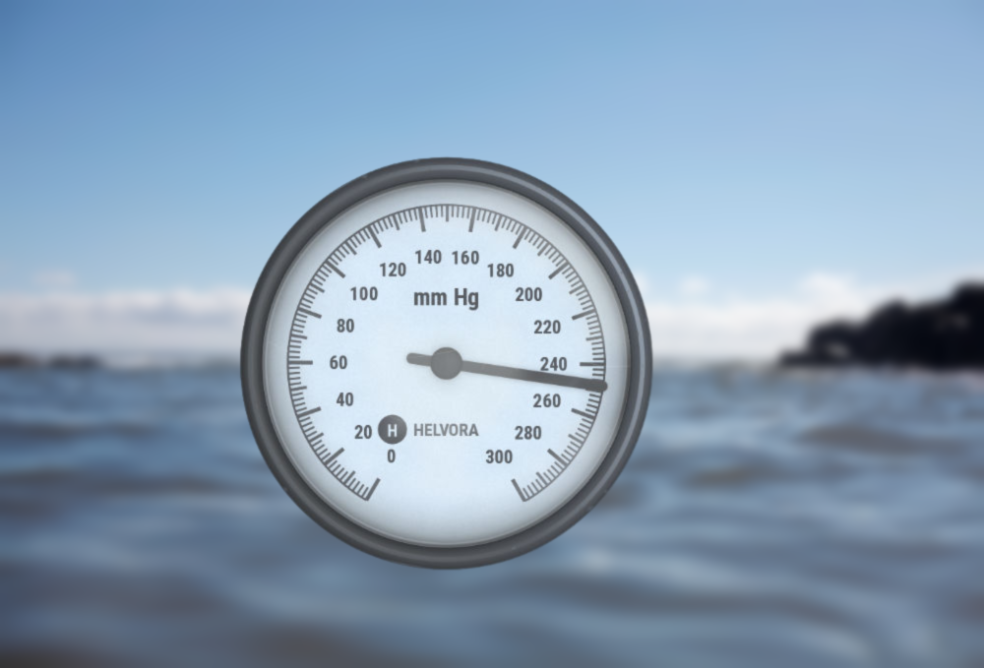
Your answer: 248 mmHg
